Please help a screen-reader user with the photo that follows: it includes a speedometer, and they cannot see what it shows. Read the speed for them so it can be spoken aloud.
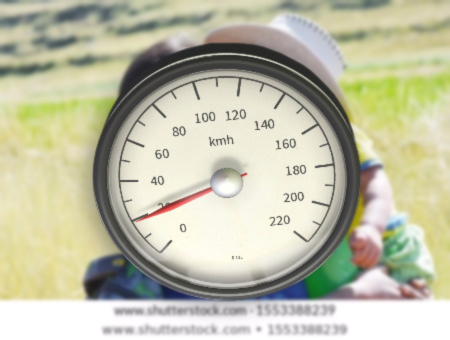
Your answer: 20 km/h
